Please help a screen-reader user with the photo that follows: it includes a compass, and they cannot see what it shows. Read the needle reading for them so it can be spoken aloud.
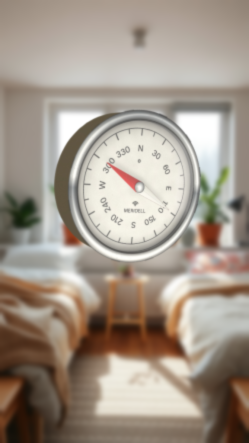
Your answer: 300 °
